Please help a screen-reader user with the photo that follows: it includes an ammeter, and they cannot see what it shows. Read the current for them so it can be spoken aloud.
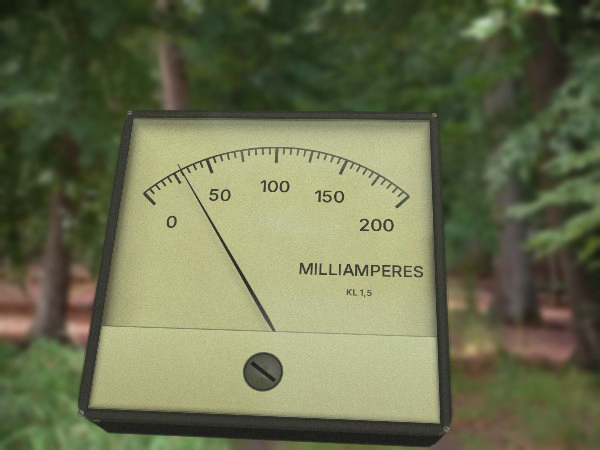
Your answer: 30 mA
